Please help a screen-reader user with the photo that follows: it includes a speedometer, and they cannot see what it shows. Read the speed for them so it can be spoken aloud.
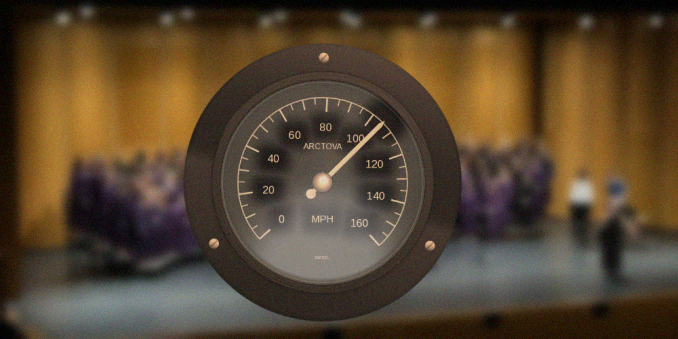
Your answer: 105 mph
